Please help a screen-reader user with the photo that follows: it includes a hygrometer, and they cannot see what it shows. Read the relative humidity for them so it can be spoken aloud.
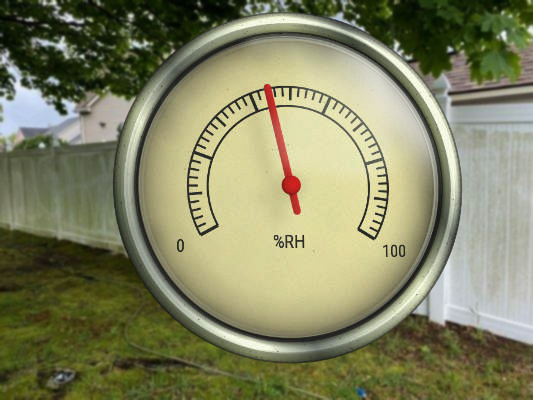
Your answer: 44 %
